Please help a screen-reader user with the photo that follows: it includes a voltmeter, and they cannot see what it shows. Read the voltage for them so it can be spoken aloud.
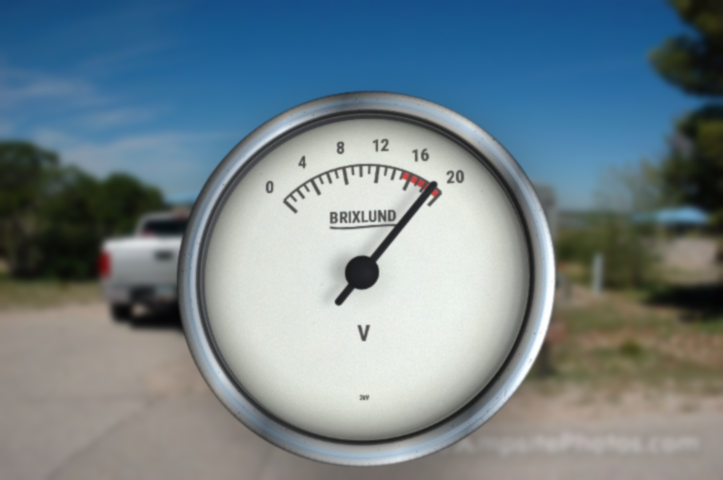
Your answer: 19 V
